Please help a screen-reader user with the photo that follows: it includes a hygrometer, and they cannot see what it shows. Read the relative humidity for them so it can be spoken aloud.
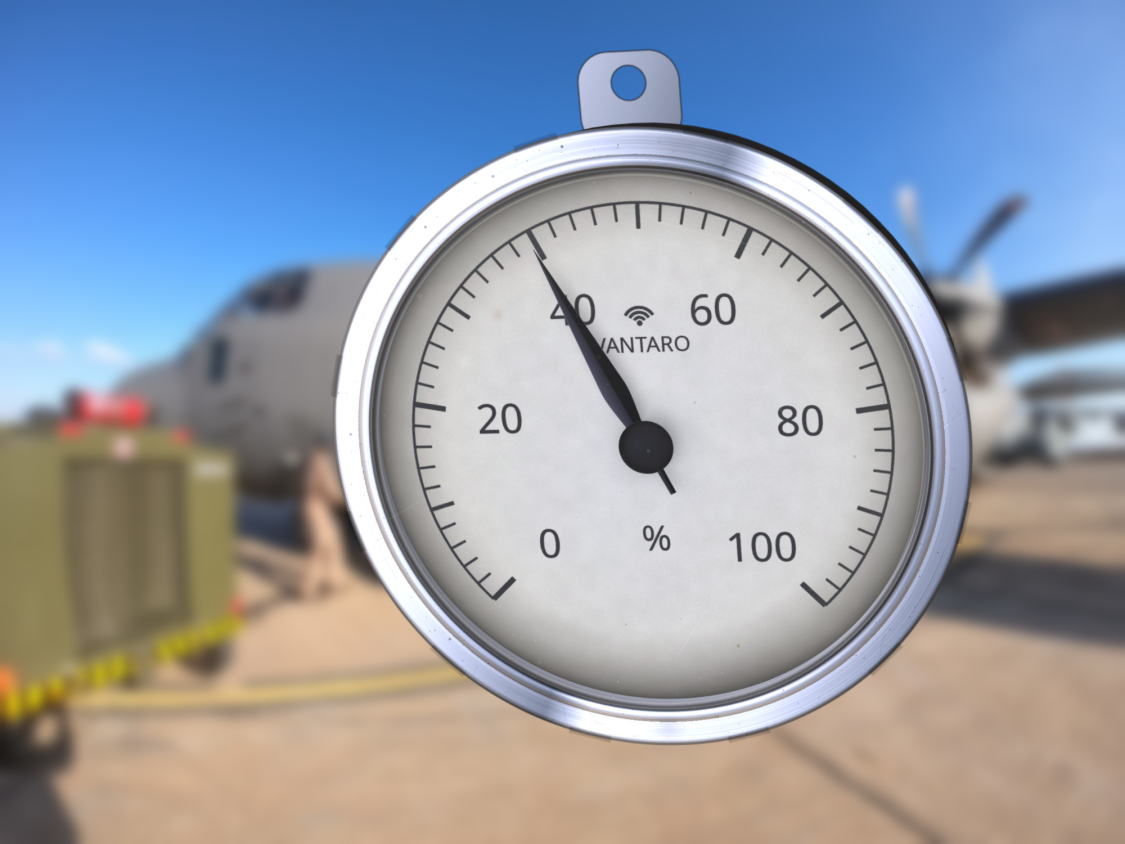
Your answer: 40 %
